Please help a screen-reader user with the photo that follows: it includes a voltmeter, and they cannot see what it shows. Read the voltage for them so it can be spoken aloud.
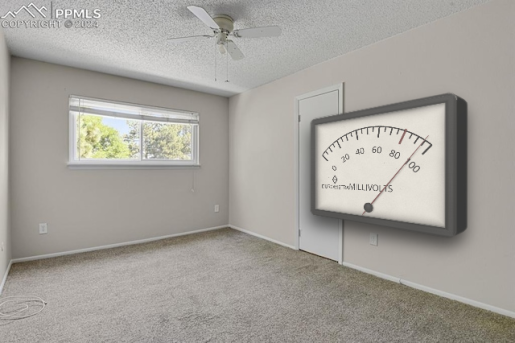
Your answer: 95 mV
